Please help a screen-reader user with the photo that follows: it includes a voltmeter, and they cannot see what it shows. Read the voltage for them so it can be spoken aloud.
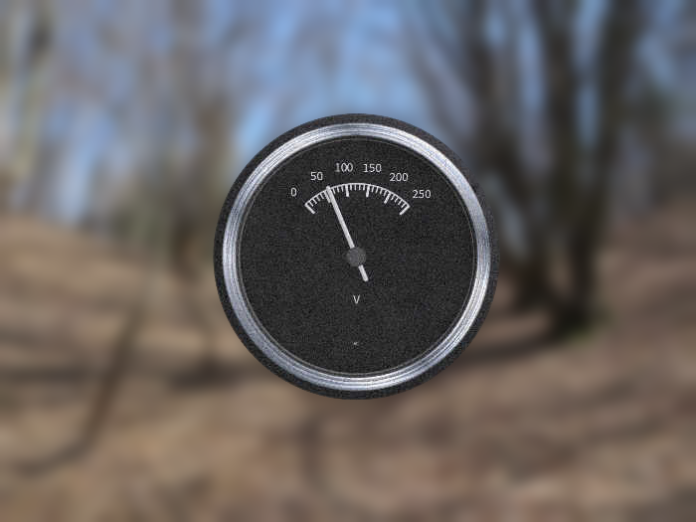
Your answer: 60 V
